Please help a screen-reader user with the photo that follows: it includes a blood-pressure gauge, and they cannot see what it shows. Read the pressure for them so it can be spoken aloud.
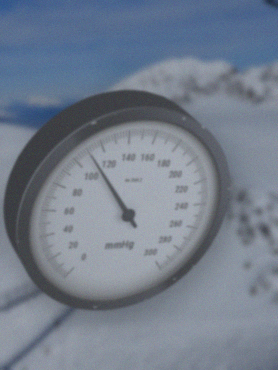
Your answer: 110 mmHg
